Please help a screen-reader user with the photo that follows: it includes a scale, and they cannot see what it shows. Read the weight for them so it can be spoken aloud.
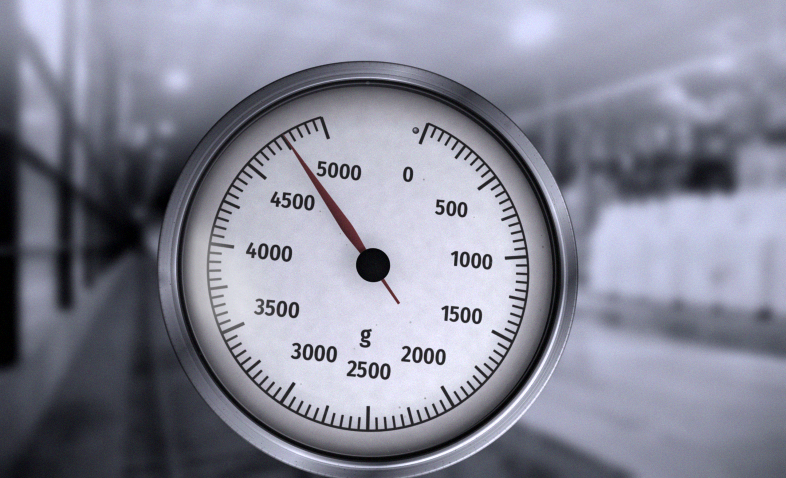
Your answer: 4750 g
